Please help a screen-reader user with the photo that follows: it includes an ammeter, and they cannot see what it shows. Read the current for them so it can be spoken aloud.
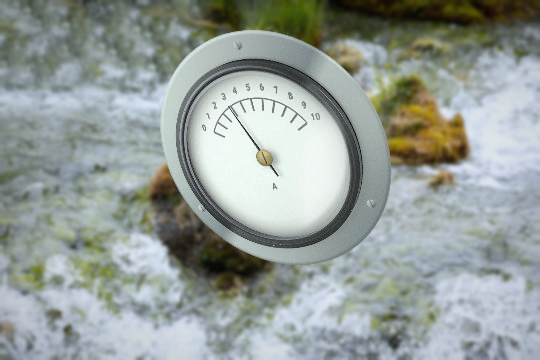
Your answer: 3 A
